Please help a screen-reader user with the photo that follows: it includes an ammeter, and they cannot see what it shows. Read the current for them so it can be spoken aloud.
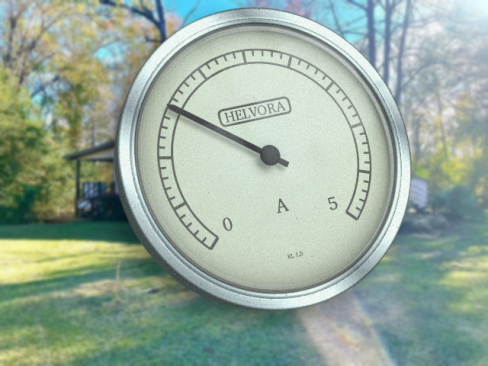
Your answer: 1.5 A
